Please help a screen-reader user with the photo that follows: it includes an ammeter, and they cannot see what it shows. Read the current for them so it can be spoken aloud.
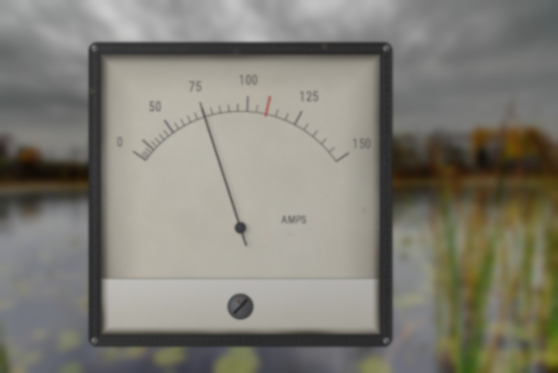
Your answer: 75 A
